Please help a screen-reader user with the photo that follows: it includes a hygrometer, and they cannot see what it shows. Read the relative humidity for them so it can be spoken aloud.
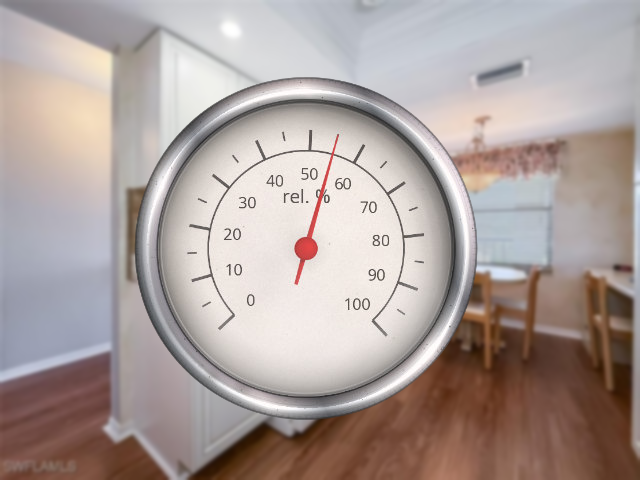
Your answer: 55 %
